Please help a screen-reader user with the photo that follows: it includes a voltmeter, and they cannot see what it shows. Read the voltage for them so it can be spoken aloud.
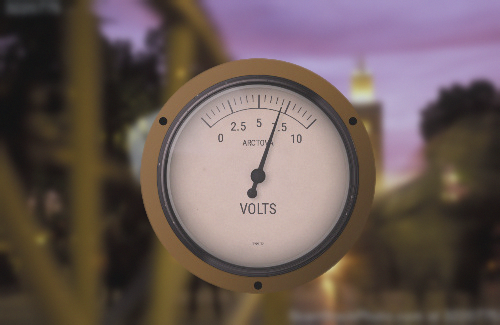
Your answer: 7 V
